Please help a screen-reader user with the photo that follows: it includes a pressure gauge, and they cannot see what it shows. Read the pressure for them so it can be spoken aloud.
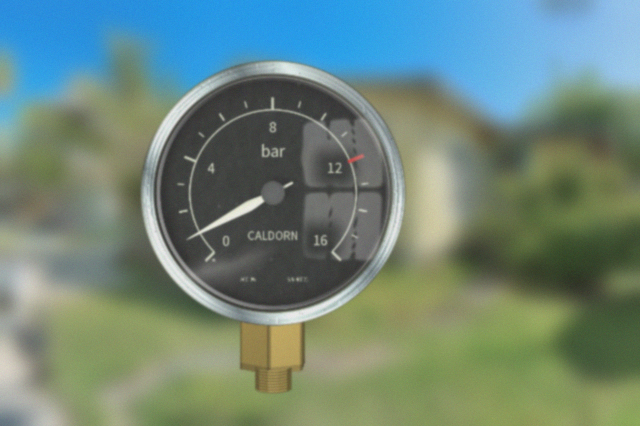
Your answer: 1 bar
